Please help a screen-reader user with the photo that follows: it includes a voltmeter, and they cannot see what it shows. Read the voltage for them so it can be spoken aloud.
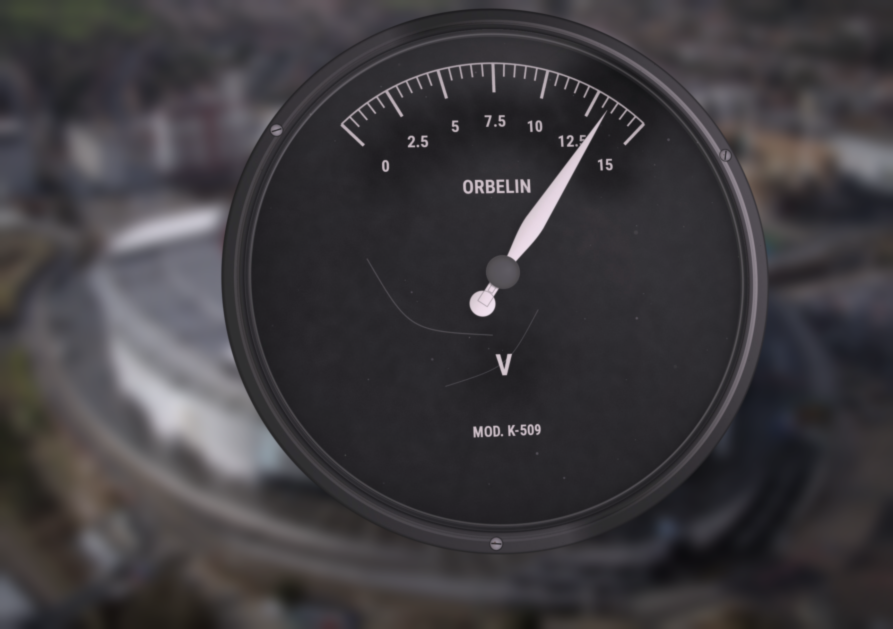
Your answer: 13.25 V
